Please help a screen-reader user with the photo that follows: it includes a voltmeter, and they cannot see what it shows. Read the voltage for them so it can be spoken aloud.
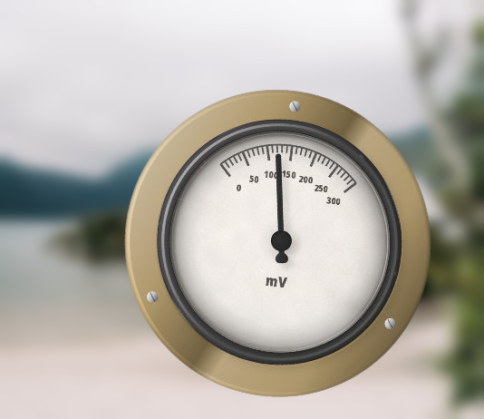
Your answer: 120 mV
